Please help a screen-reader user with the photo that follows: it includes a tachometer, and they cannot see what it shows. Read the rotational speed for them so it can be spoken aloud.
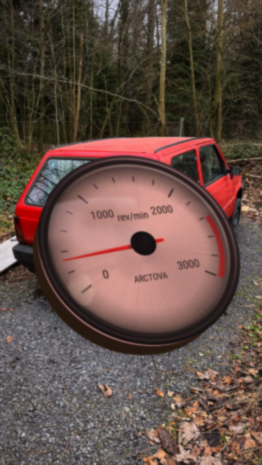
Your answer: 300 rpm
